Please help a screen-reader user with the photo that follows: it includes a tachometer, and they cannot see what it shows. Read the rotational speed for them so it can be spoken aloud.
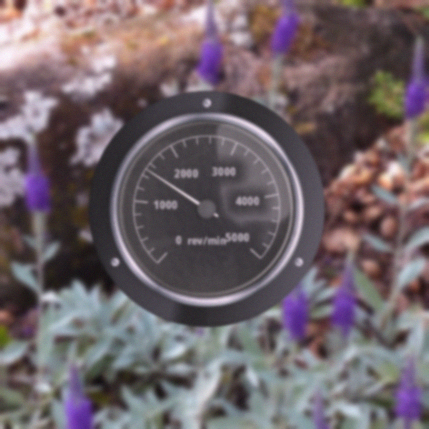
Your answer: 1500 rpm
